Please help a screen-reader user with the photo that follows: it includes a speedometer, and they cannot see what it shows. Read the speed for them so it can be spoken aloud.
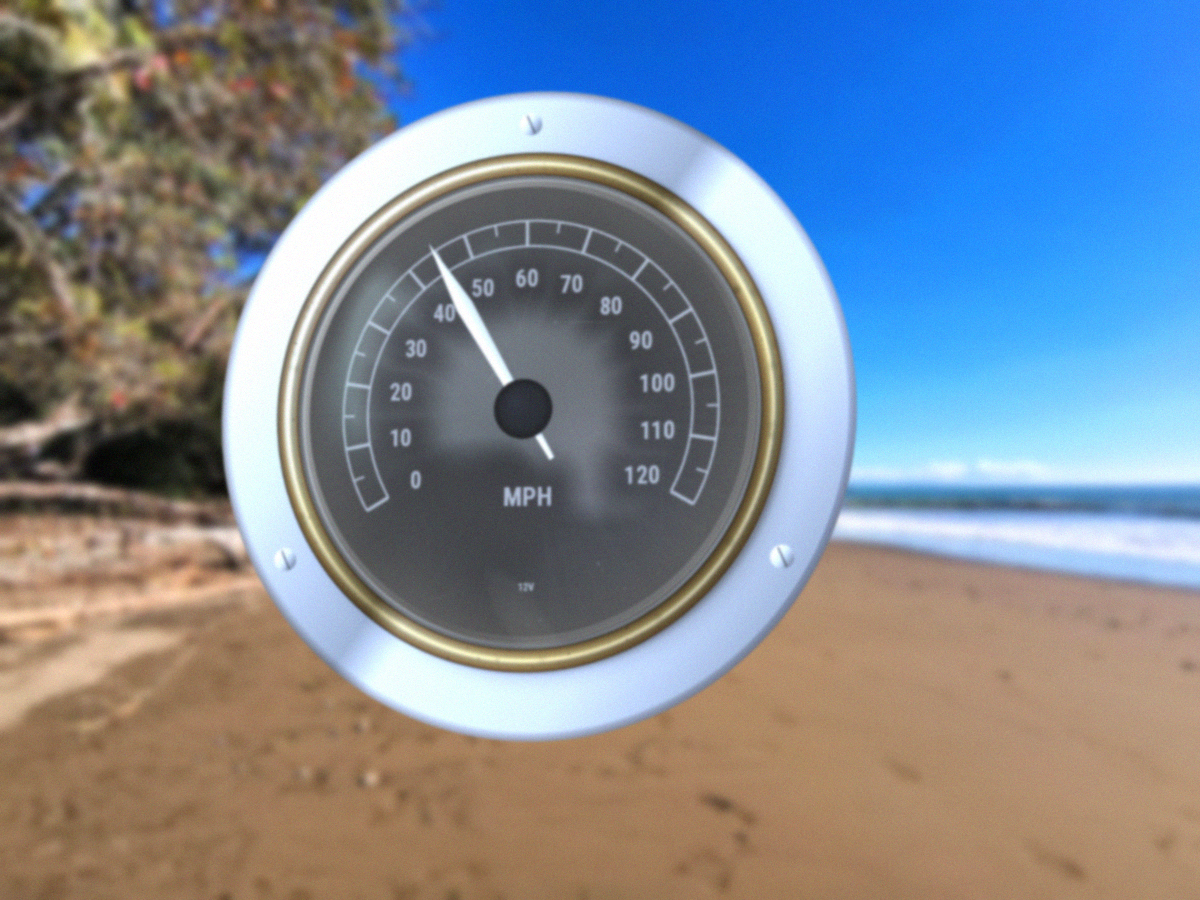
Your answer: 45 mph
